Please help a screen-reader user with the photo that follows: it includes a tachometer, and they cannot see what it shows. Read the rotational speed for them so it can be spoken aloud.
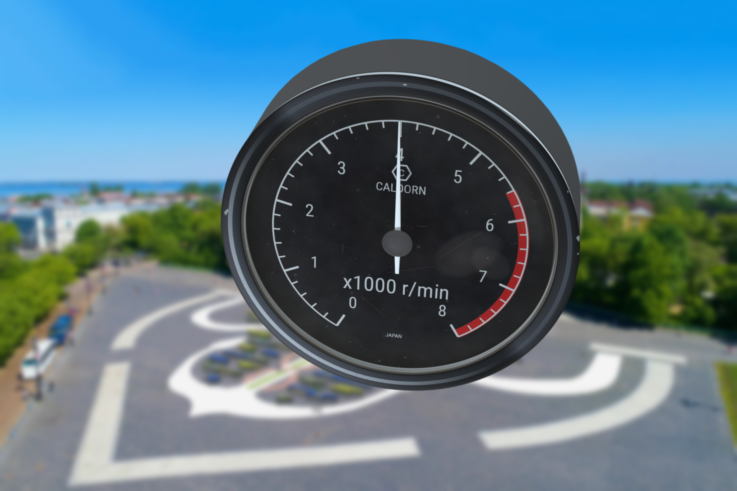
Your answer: 4000 rpm
